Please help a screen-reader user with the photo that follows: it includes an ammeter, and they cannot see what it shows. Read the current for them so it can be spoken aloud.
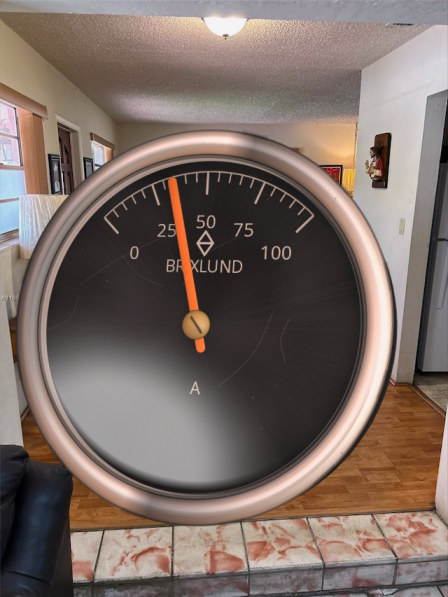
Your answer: 35 A
